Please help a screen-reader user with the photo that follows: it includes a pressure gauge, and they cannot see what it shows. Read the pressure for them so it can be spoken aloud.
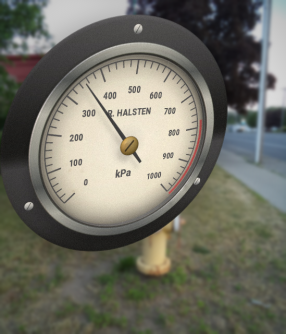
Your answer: 350 kPa
